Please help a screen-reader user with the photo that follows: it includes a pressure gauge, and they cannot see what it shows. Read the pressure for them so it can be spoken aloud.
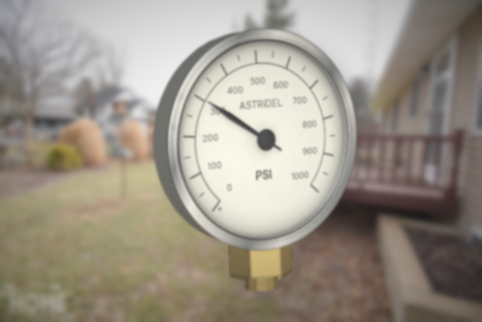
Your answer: 300 psi
